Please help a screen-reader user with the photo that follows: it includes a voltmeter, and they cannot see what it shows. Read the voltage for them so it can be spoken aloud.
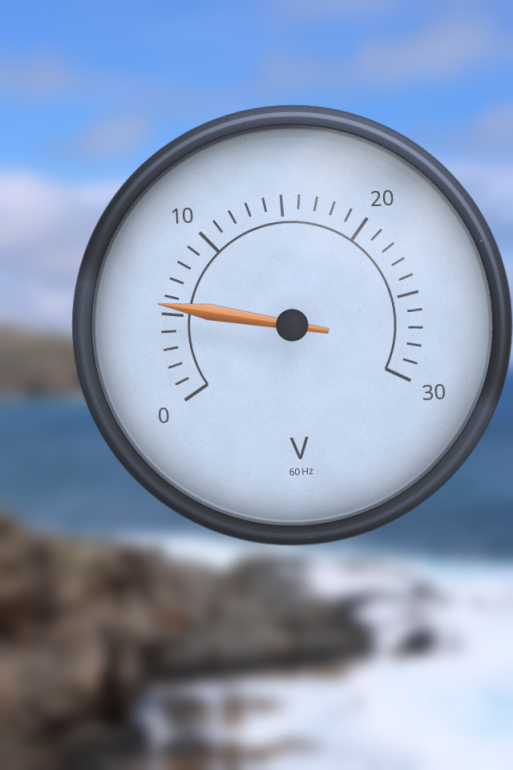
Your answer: 5.5 V
